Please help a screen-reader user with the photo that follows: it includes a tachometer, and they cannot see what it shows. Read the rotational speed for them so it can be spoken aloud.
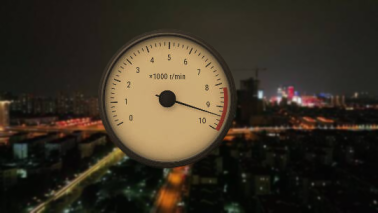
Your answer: 9400 rpm
